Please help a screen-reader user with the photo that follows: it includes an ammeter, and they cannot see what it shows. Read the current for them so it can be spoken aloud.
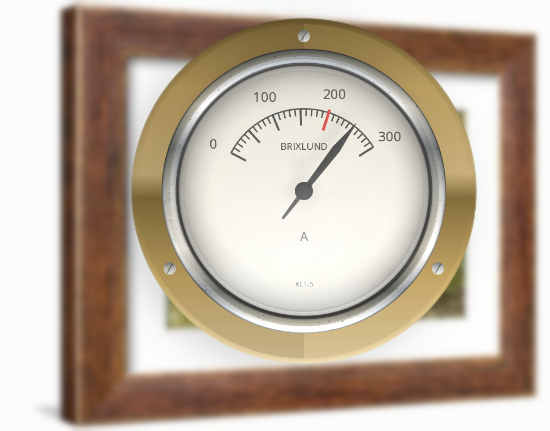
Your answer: 250 A
